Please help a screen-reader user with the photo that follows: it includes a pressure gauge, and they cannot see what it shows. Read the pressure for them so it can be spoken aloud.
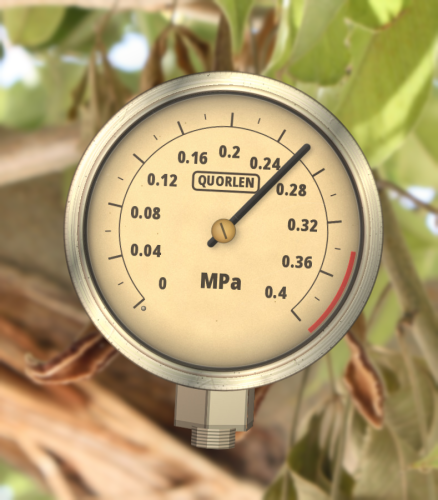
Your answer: 0.26 MPa
